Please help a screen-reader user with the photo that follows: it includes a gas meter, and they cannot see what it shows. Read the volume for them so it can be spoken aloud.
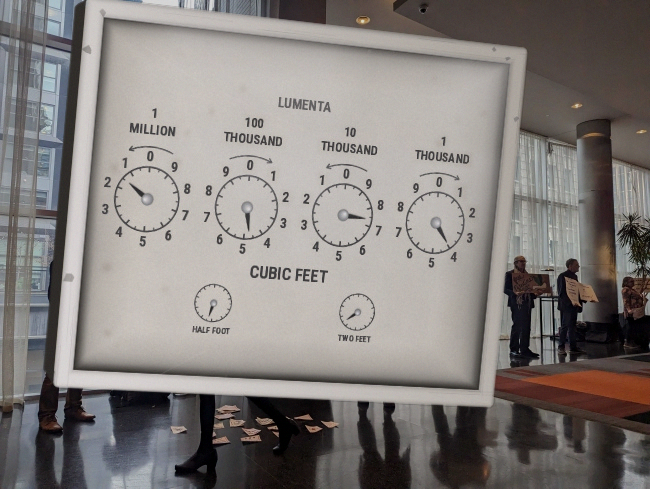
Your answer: 147400 ft³
